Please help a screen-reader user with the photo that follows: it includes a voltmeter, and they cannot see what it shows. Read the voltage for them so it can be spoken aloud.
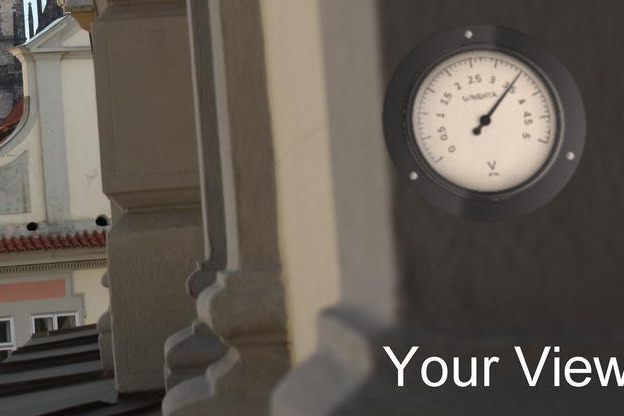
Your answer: 3.5 V
